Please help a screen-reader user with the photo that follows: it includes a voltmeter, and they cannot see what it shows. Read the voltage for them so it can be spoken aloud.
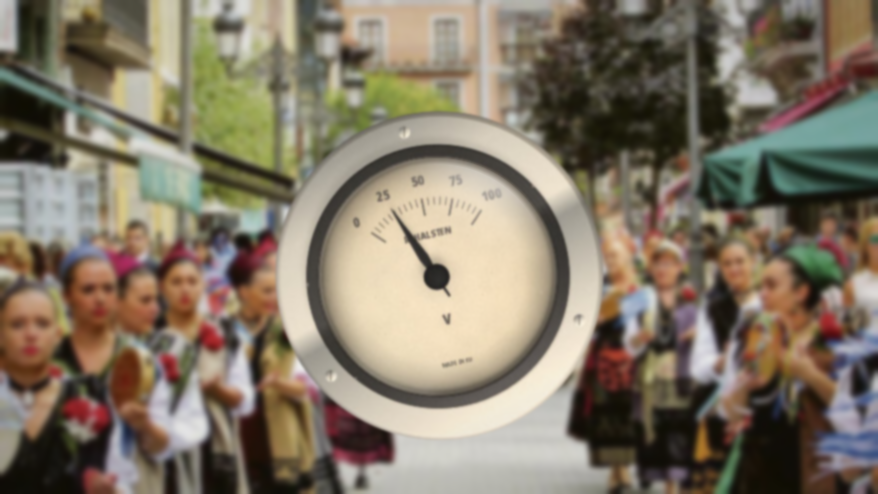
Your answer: 25 V
